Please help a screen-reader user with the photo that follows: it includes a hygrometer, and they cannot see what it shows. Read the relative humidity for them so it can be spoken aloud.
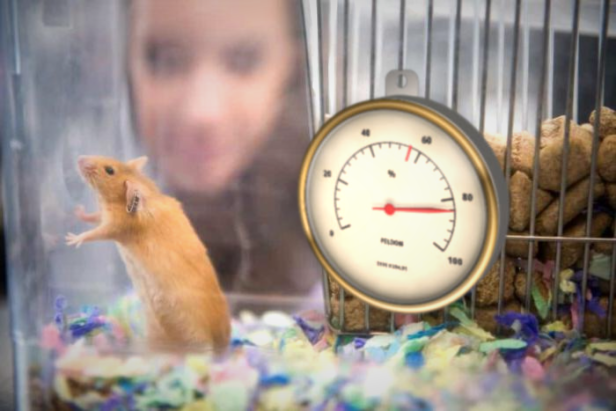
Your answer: 84 %
